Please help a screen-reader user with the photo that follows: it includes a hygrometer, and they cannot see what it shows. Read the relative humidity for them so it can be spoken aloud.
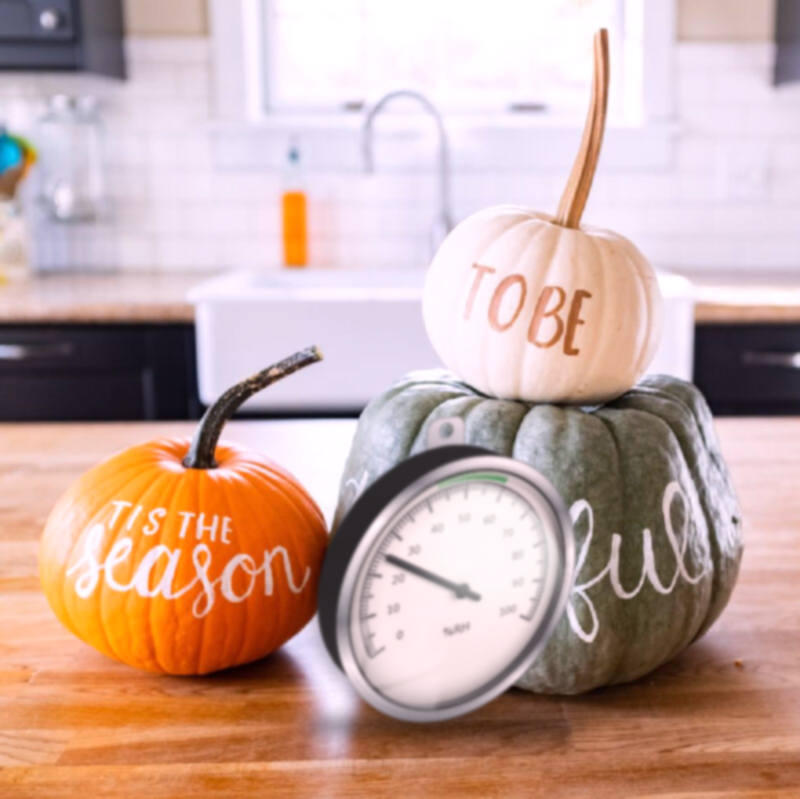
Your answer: 25 %
